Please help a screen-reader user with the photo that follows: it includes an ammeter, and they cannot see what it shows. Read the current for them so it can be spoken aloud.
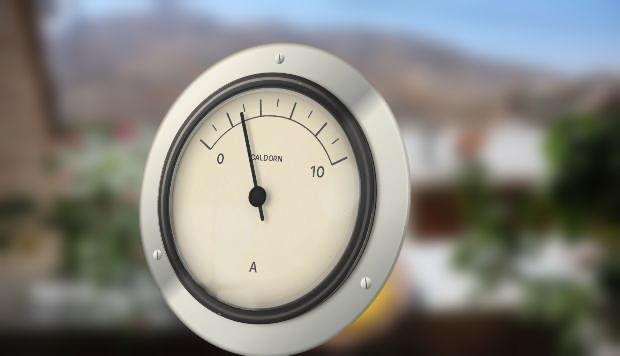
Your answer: 3 A
